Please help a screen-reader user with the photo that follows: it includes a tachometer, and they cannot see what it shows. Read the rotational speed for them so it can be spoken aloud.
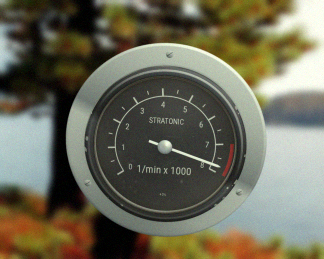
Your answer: 7750 rpm
